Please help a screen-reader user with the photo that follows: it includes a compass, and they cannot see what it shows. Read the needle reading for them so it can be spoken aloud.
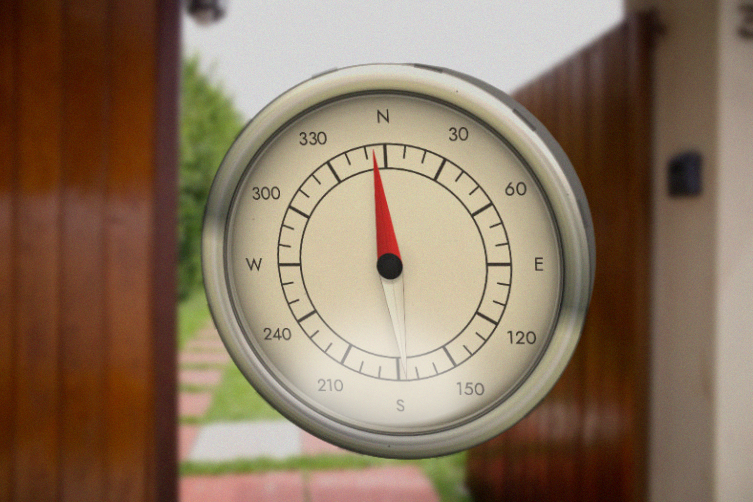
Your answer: 355 °
